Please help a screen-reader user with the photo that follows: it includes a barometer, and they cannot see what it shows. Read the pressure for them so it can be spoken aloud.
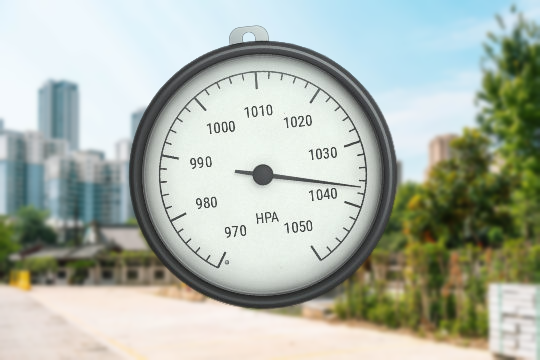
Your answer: 1037 hPa
